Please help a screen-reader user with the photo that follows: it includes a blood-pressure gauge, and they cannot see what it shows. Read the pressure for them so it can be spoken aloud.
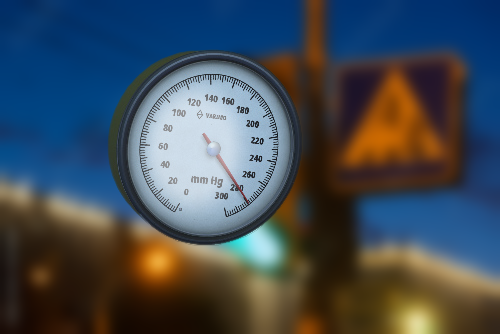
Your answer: 280 mmHg
